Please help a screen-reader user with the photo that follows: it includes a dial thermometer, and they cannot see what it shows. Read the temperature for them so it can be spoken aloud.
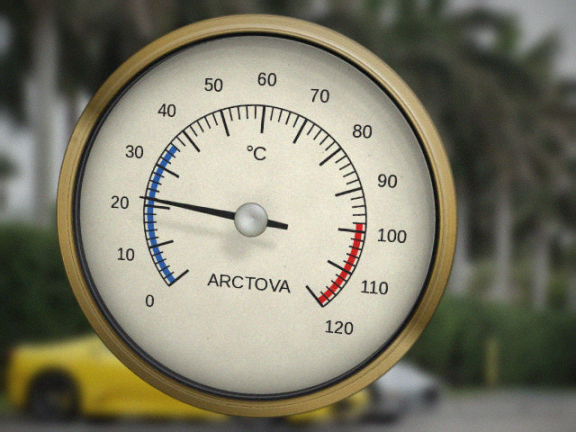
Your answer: 22 °C
